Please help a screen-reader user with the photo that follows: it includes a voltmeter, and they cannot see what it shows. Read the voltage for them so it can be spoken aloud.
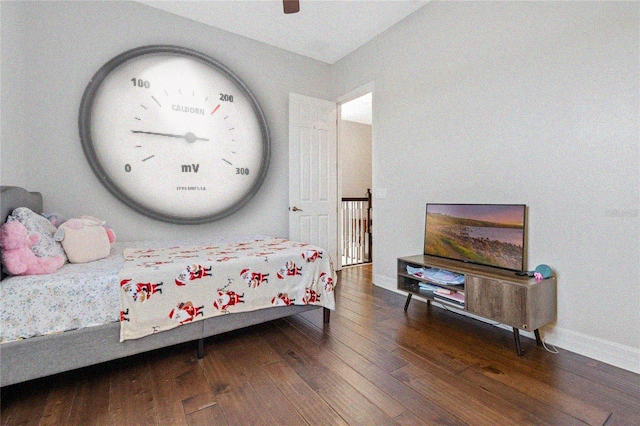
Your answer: 40 mV
